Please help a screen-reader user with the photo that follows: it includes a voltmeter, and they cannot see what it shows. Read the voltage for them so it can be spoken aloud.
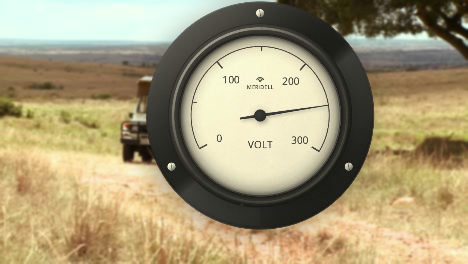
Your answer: 250 V
